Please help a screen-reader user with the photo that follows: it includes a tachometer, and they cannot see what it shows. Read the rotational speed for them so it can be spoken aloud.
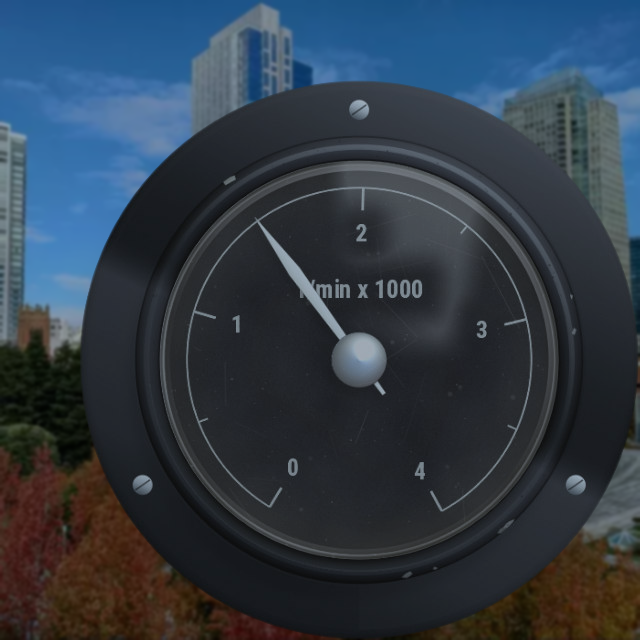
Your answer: 1500 rpm
